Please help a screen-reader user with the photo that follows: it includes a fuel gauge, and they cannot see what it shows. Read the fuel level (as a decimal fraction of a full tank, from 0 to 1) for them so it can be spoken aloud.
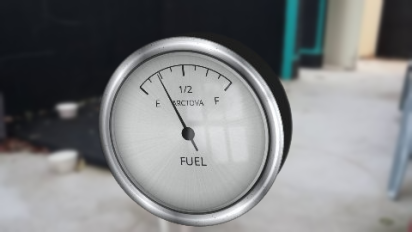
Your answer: 0.25
